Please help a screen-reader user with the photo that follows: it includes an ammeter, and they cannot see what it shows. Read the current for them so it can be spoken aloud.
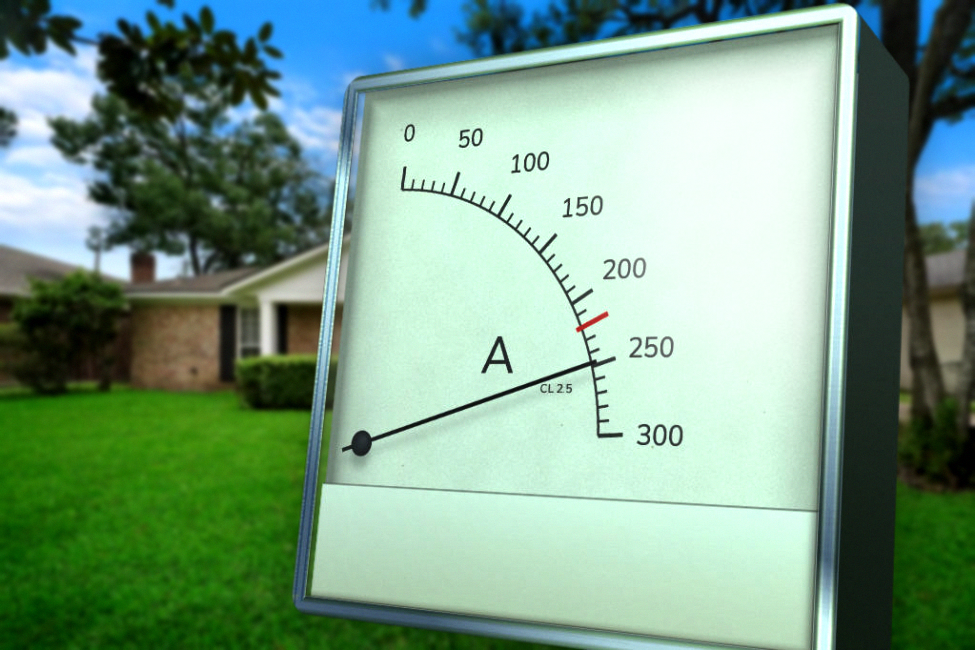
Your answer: 250 A
